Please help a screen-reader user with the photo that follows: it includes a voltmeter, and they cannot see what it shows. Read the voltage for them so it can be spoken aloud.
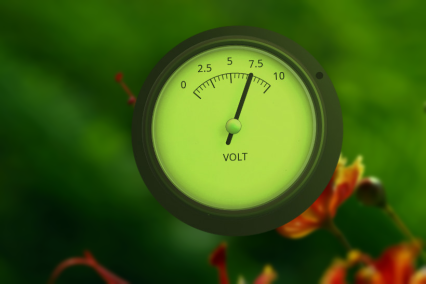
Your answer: 7.5 V
